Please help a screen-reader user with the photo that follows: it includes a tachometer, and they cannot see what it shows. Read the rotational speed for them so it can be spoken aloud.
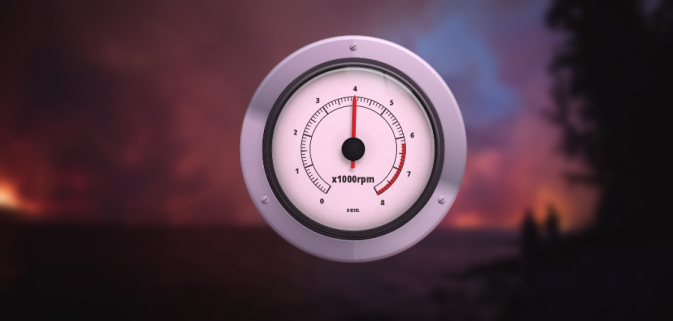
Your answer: 4000 rpm
